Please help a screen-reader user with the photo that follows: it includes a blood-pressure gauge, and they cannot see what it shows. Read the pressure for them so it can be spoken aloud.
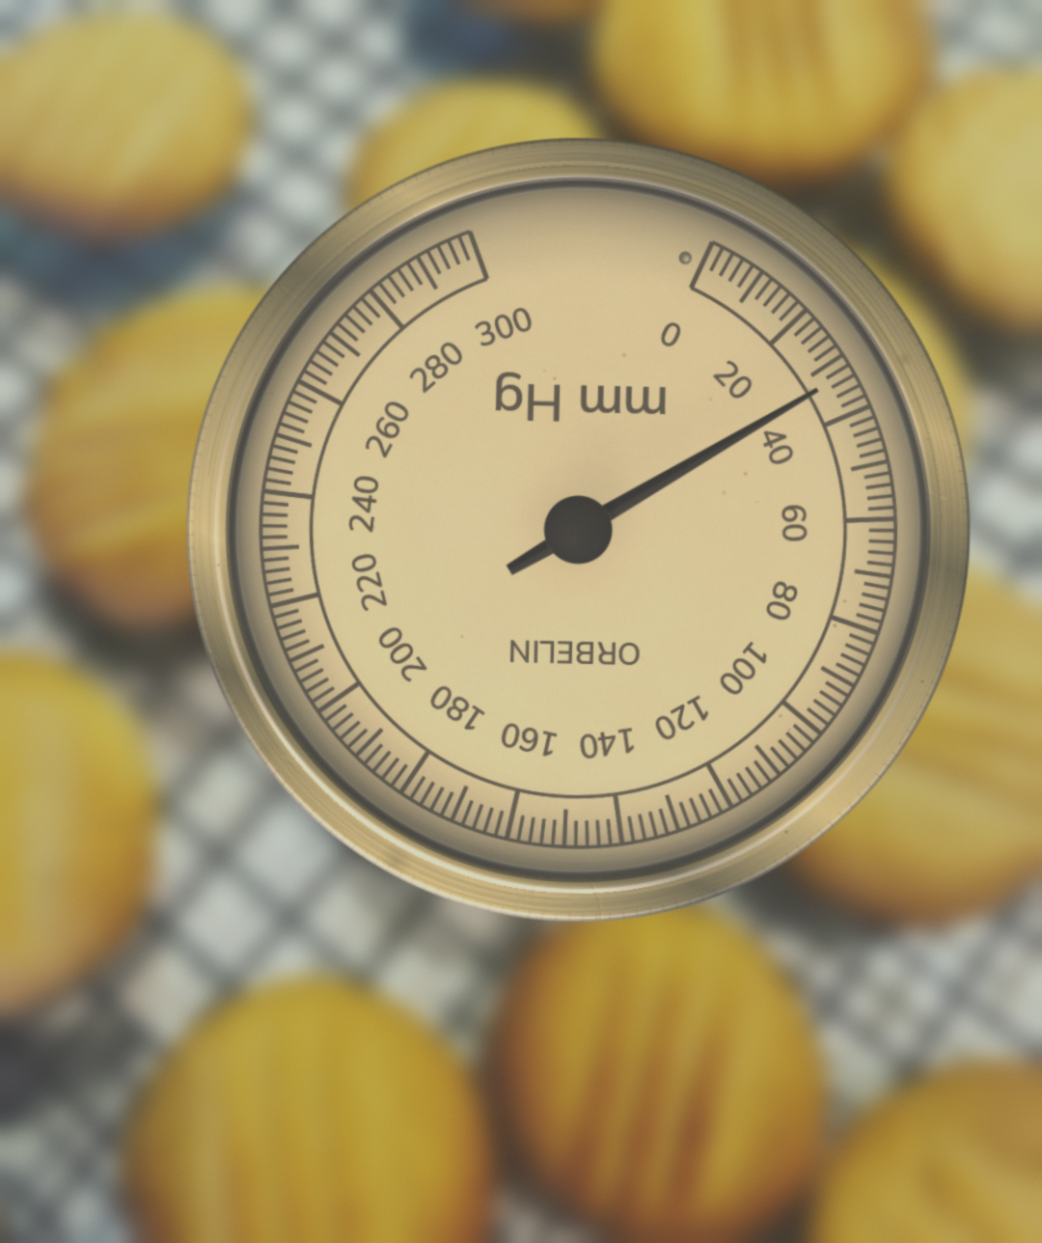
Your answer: 33 mmHg
